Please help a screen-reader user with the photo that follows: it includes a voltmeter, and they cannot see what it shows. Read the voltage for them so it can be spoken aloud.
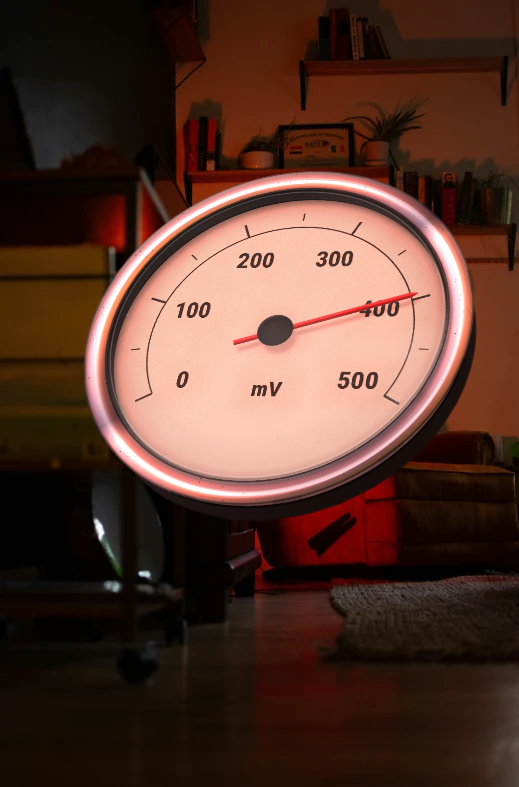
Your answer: 400 mV
